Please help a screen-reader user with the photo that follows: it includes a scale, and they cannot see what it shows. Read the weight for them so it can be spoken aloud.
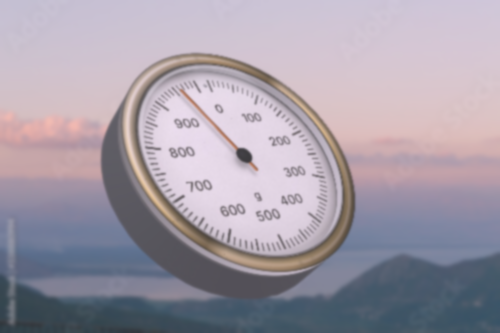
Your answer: 950 g
